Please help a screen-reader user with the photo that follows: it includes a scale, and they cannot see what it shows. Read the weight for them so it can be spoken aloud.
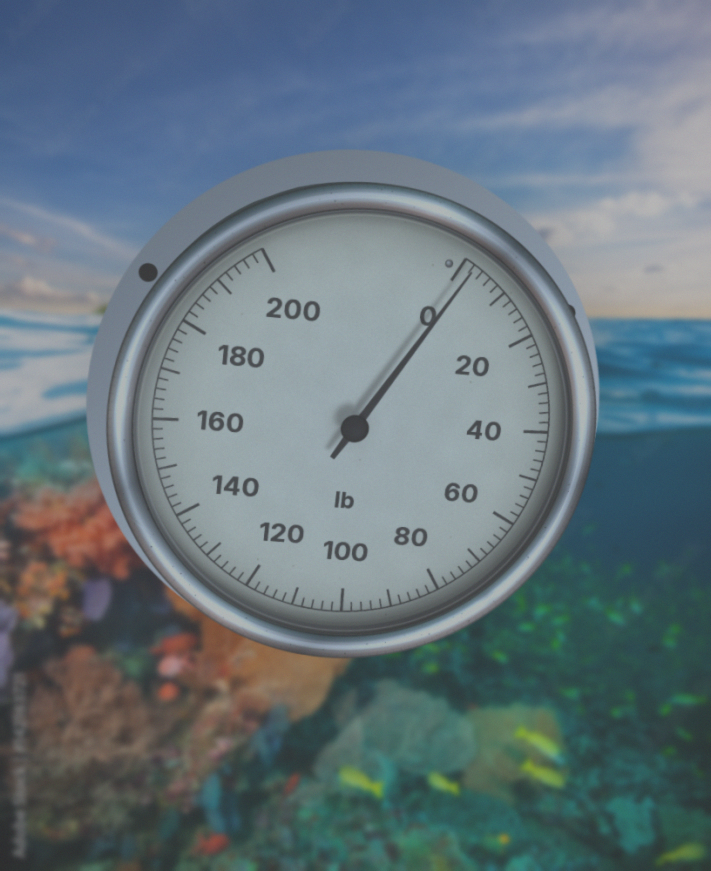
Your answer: 2 lb
